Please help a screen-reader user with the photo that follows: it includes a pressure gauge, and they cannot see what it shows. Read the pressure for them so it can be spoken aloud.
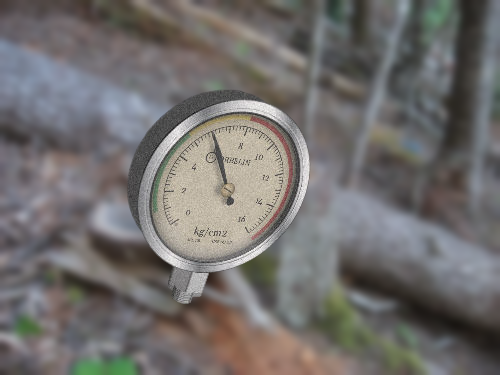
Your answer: 6 kg/cm²
